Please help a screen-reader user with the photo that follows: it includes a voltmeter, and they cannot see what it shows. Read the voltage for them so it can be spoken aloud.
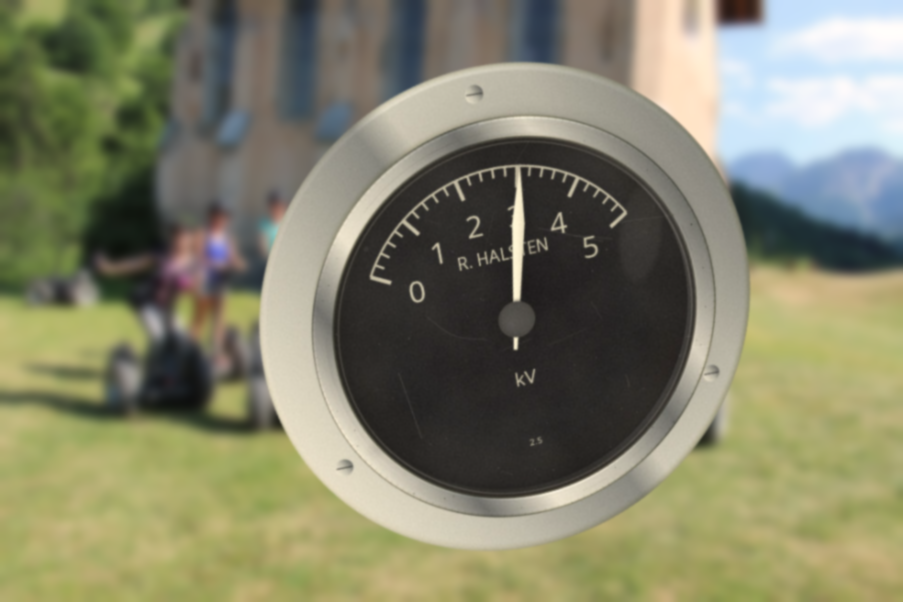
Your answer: 3 kV
